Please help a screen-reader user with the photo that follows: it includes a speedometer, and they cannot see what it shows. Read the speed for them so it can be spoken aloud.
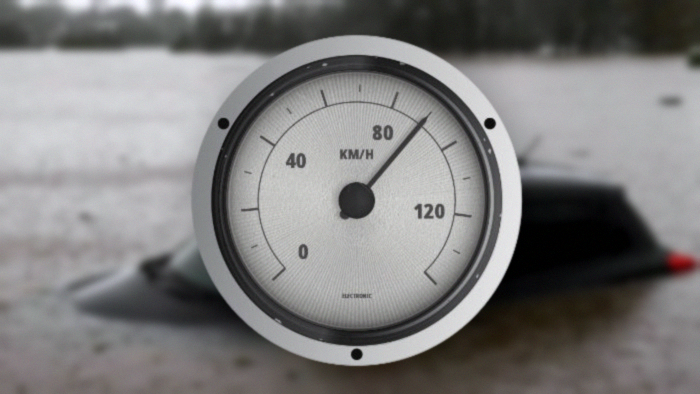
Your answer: 90 km/h
